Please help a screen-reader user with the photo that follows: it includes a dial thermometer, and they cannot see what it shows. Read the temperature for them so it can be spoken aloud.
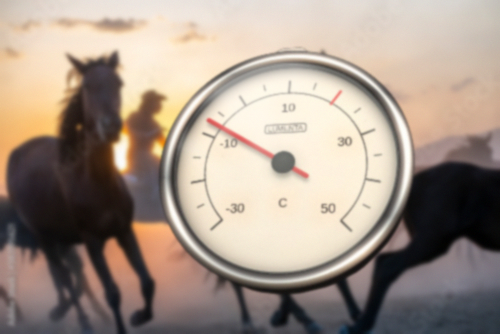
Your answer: -7.5 °C
